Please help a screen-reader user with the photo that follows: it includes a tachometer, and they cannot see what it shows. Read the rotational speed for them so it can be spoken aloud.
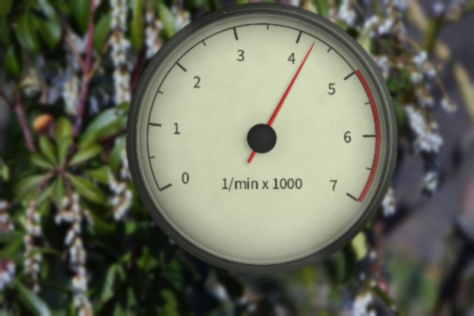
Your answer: 4250 rpm
